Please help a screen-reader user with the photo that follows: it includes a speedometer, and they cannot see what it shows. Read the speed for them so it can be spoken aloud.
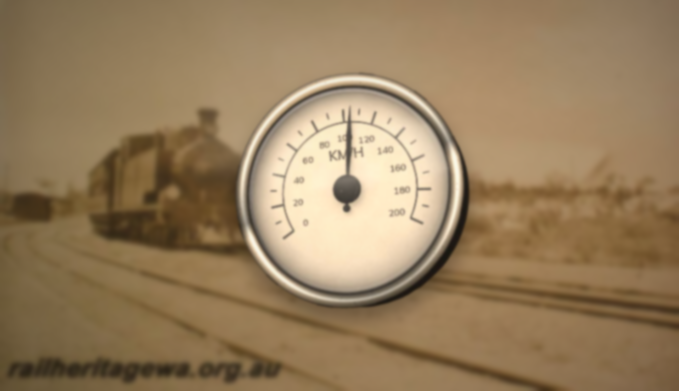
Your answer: 105 km/h
